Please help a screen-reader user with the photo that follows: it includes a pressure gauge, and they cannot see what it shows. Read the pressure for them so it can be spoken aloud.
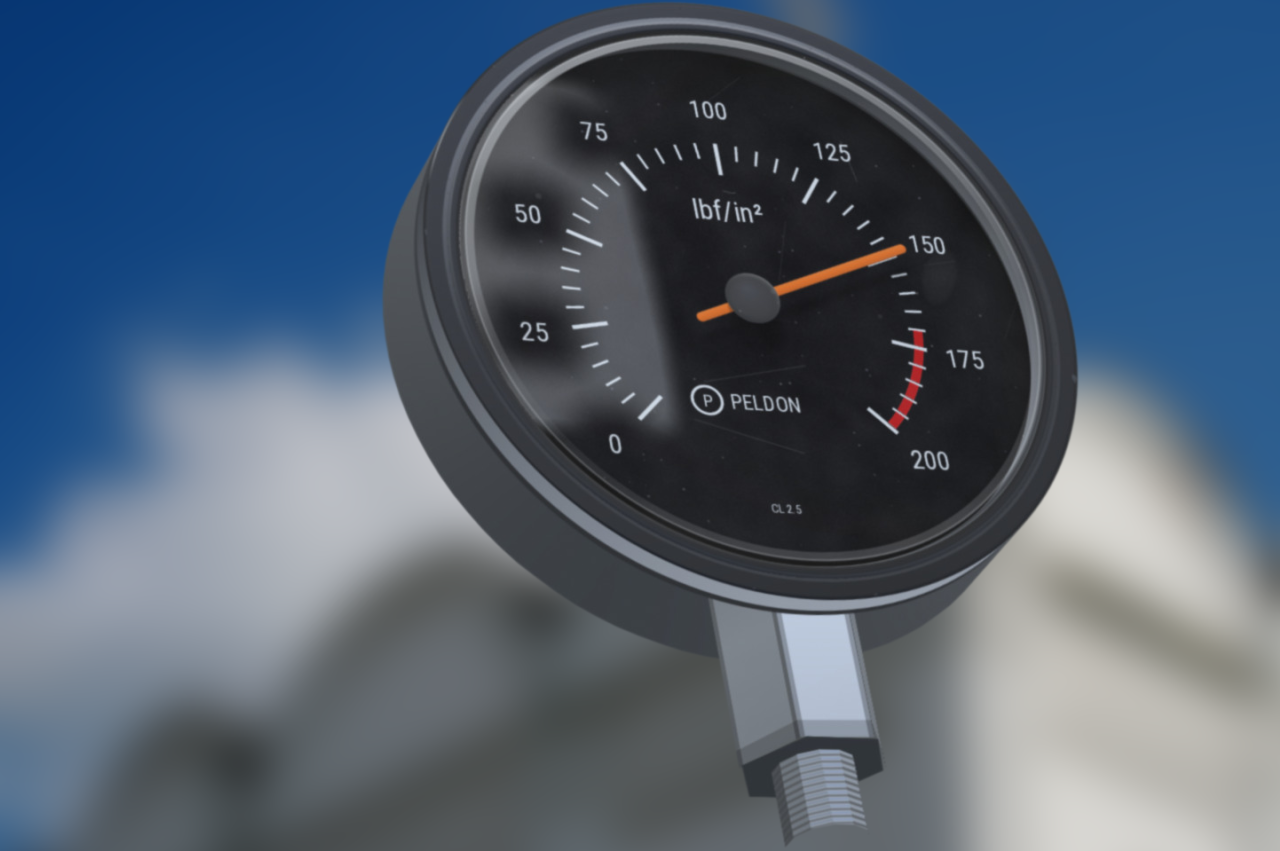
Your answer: 150 psi
